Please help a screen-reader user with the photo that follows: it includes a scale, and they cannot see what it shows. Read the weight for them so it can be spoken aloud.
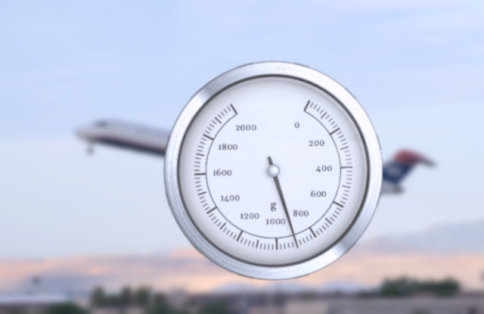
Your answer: 900 g
